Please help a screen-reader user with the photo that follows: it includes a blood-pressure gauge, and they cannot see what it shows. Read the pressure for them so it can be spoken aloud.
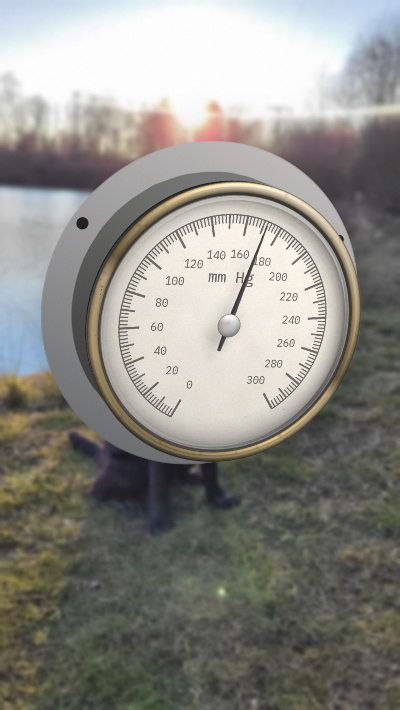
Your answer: 170 mmHg
